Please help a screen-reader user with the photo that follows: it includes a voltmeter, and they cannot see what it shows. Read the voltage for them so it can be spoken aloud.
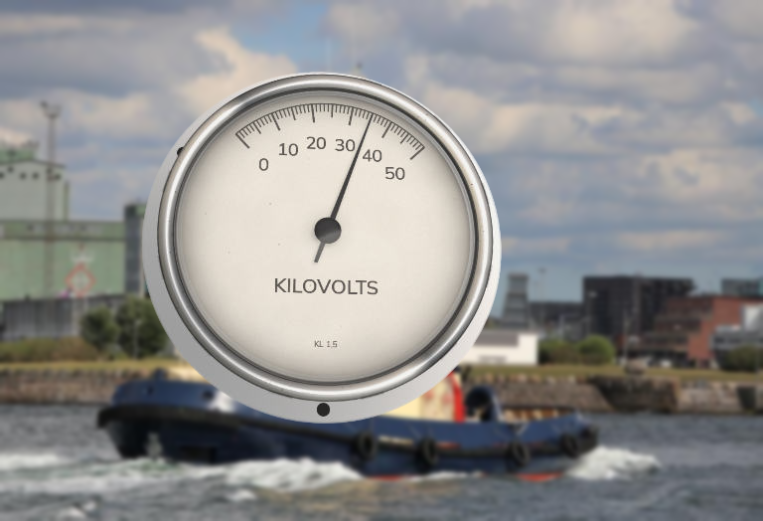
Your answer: 35 kV
